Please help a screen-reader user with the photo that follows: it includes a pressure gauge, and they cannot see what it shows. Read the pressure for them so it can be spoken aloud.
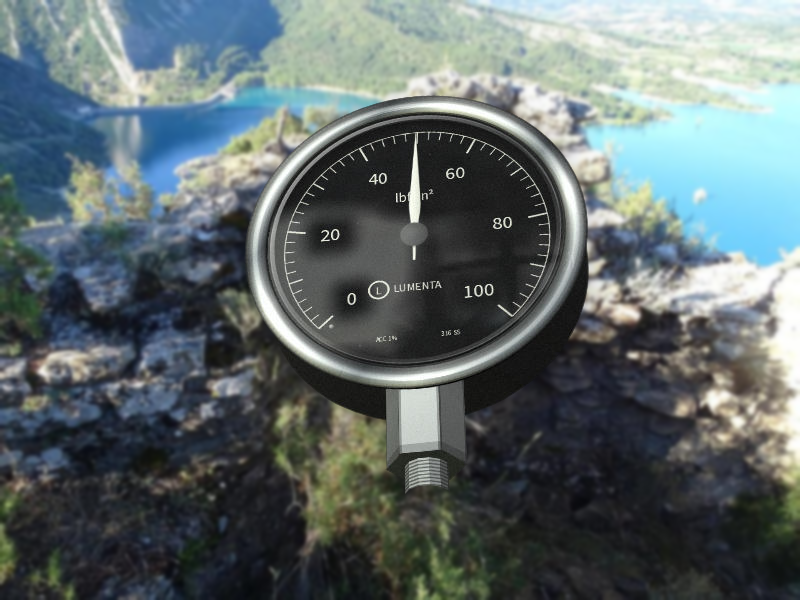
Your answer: 50 psi
